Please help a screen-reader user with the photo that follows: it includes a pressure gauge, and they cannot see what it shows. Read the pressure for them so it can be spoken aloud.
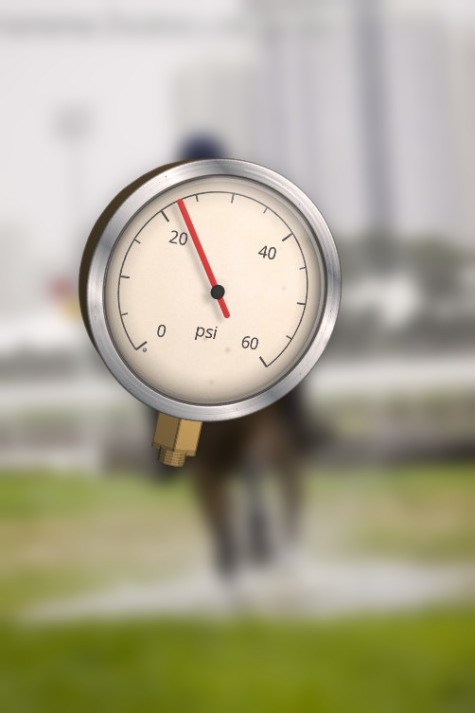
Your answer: 22.5 psi
